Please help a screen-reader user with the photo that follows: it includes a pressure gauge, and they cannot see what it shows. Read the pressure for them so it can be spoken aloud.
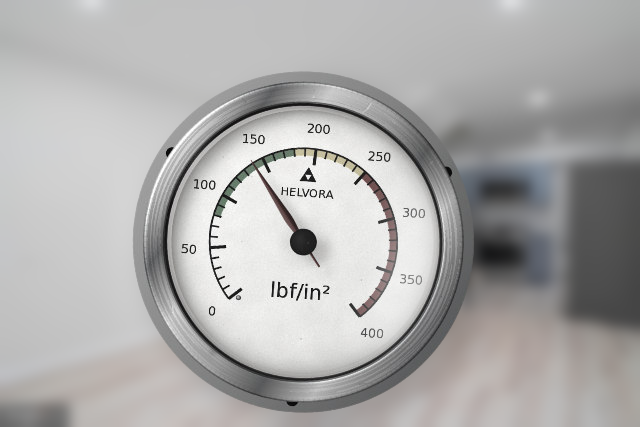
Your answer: 140 psi
